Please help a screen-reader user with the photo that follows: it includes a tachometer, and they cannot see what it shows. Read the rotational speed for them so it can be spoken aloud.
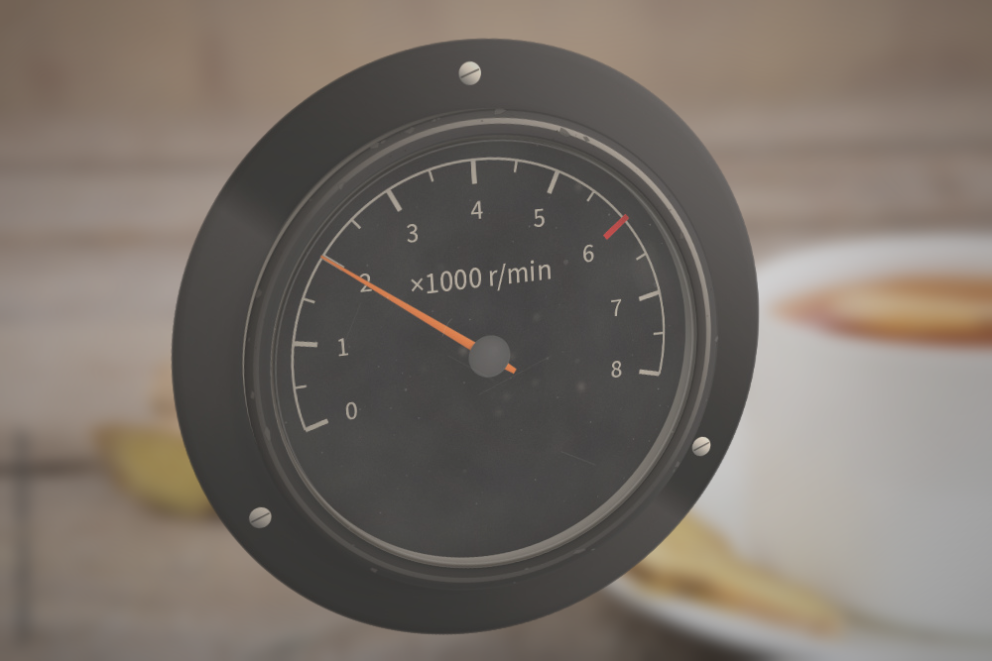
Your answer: 2000 rpm
